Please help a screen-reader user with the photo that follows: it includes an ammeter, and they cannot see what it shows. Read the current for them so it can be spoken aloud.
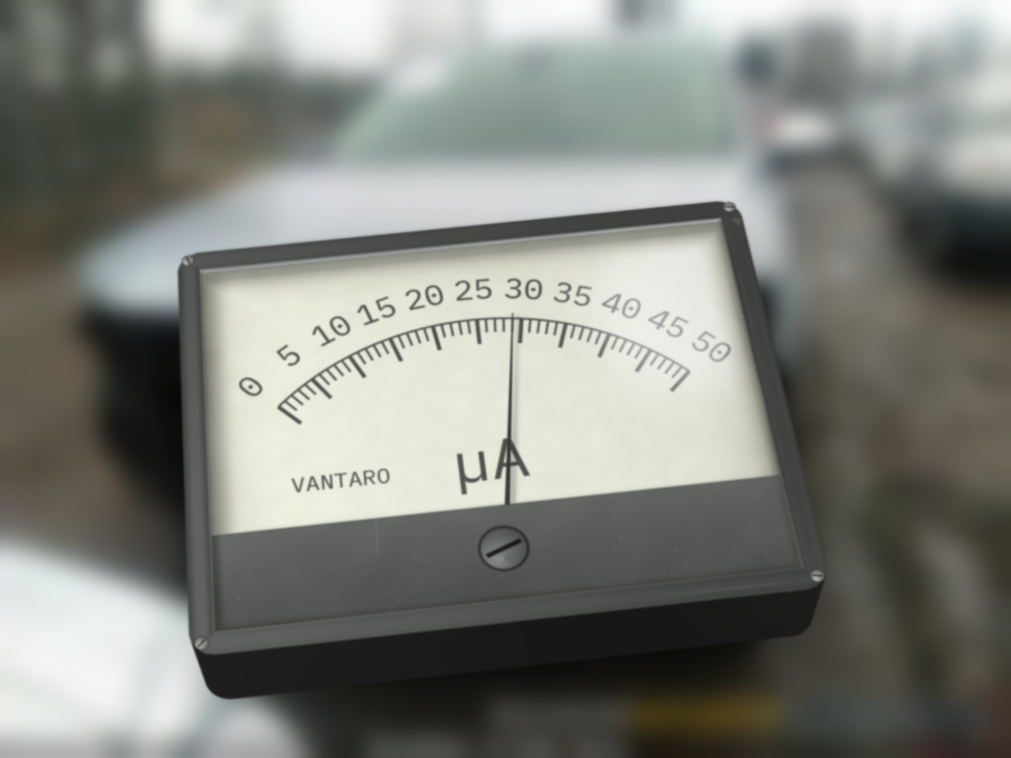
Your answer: 29 µA
